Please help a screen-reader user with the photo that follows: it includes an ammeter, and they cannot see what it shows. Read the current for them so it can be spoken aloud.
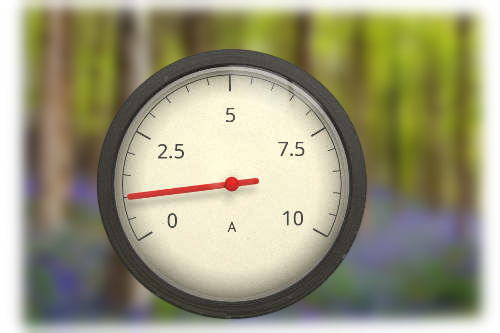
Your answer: 1 A
